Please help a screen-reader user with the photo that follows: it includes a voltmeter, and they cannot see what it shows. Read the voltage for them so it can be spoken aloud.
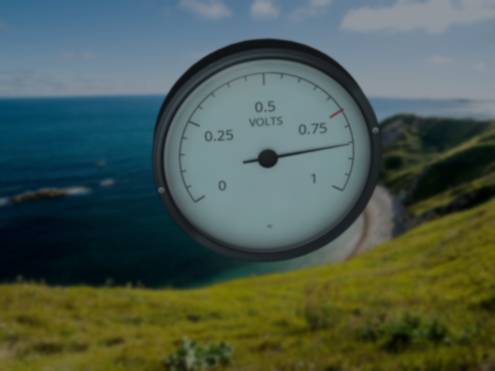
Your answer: 0.85 V
